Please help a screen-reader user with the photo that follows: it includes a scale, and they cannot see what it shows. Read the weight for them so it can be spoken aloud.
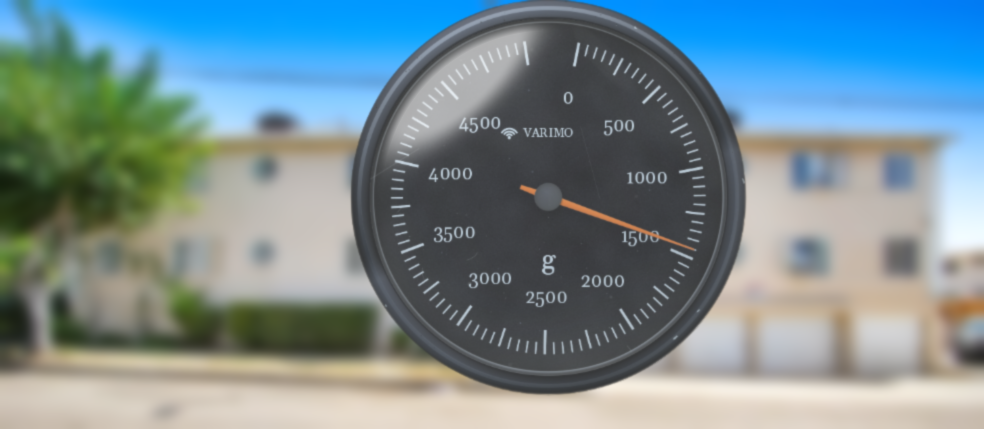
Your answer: 1450 g
